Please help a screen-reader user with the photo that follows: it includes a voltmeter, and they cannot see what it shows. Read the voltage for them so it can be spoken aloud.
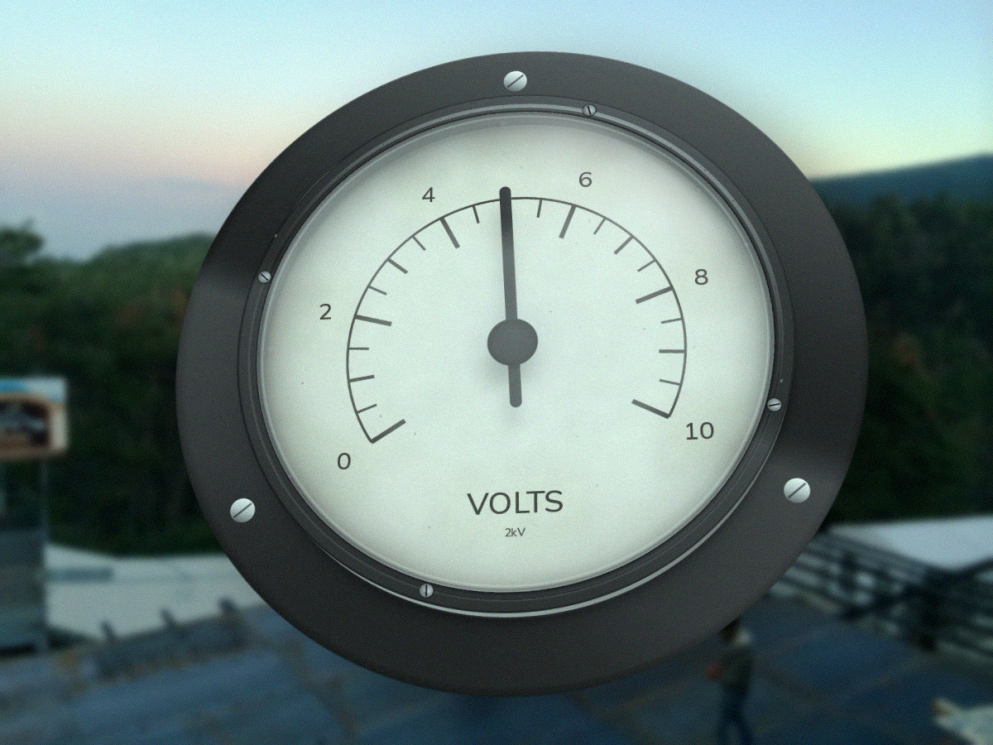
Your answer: 5 V
